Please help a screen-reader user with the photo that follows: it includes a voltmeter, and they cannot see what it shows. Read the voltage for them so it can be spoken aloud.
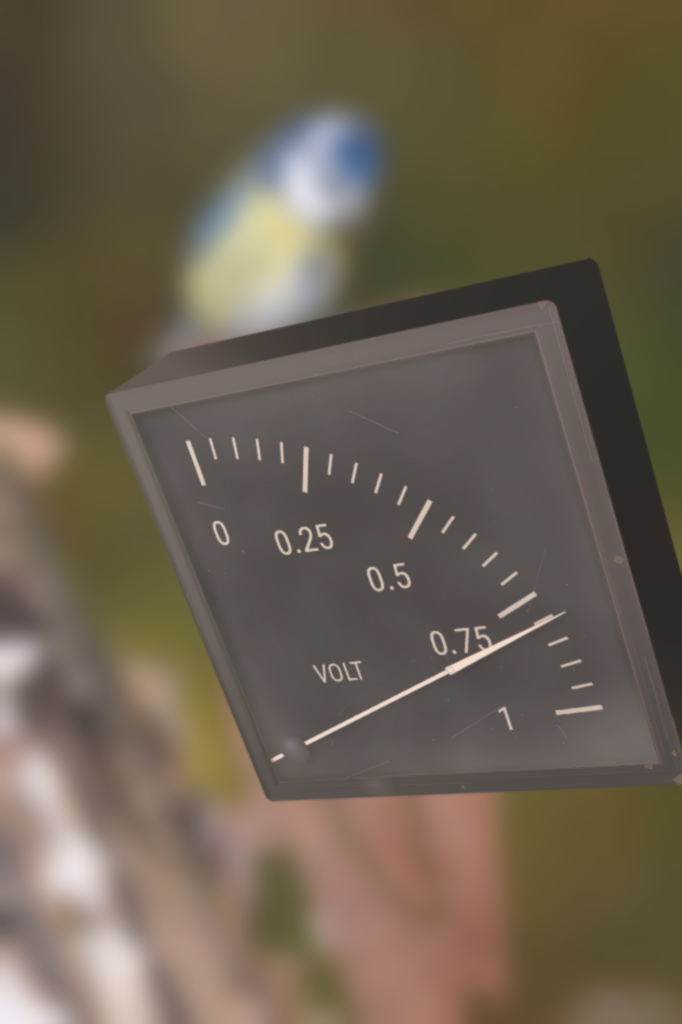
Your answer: 0.8 V
